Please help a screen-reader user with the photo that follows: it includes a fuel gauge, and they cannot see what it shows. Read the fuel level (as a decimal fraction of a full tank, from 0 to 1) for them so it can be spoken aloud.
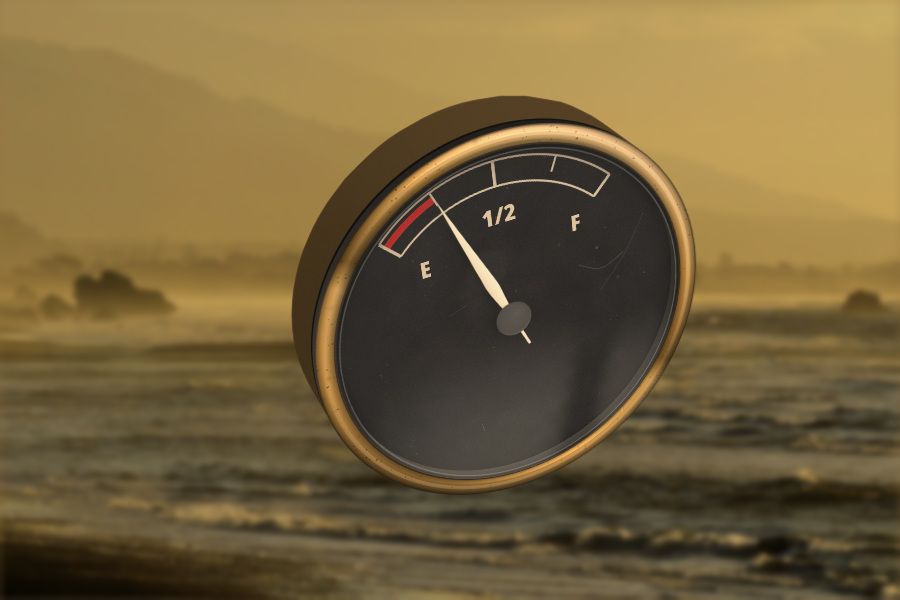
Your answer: 0.25
